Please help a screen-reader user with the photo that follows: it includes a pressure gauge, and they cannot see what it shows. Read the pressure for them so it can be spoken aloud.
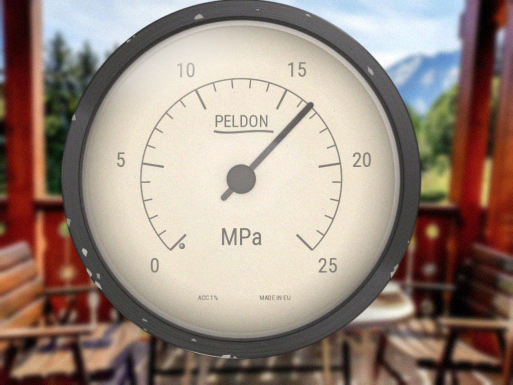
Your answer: 16.5 MPa
